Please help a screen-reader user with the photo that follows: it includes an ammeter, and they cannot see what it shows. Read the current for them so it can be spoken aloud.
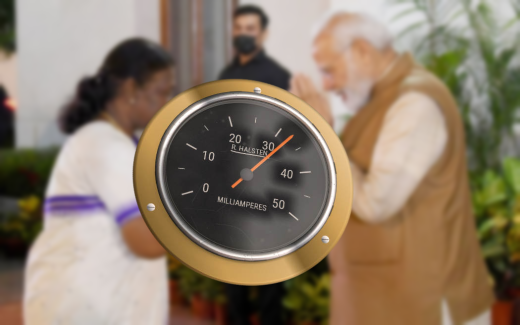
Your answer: 32.5 mA
